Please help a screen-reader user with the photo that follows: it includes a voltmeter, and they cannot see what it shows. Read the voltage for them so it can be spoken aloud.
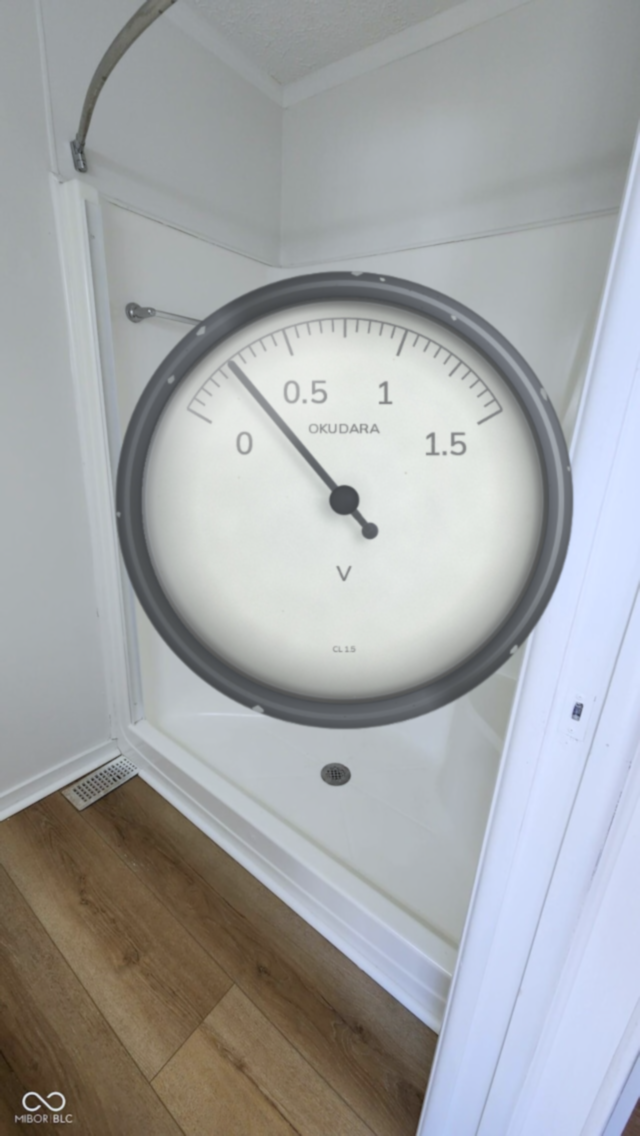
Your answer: 0.25 V
